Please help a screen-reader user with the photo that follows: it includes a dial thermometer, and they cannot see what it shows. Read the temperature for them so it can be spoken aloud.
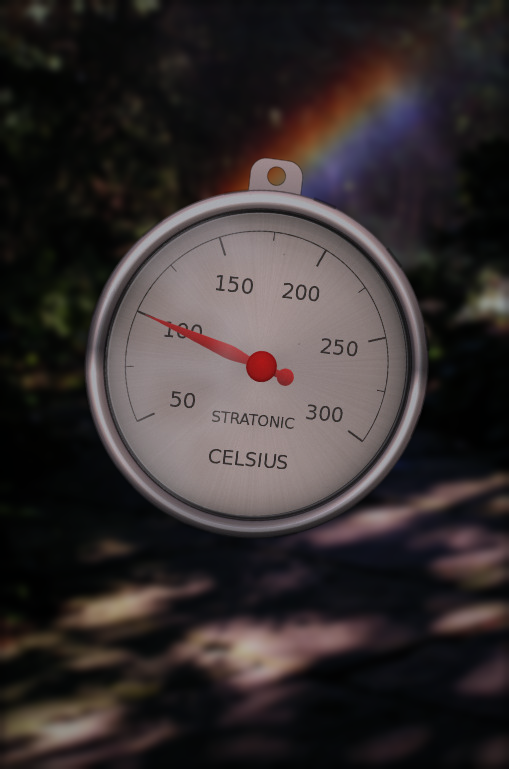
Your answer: 100 °C
